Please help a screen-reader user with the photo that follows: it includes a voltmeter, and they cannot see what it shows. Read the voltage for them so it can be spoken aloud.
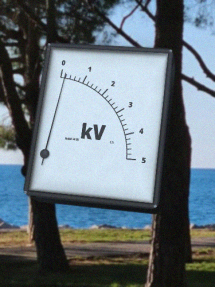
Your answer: 0.2 kV
